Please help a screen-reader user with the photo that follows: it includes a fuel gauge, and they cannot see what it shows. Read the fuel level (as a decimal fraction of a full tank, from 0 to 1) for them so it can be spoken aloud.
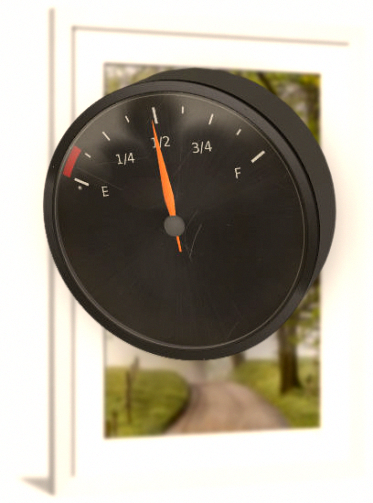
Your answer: 0.5
